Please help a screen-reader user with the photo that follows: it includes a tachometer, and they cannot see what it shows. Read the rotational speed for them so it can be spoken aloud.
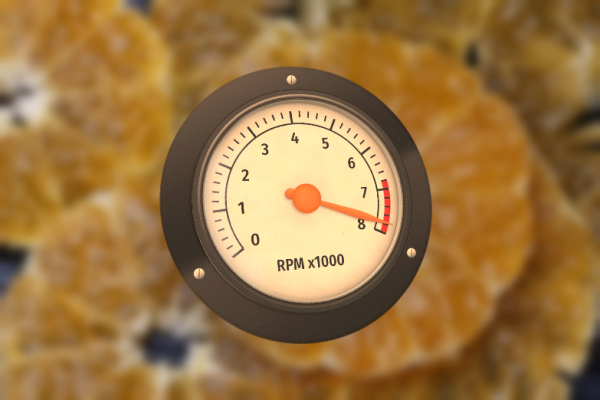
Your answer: 7800 rpm
